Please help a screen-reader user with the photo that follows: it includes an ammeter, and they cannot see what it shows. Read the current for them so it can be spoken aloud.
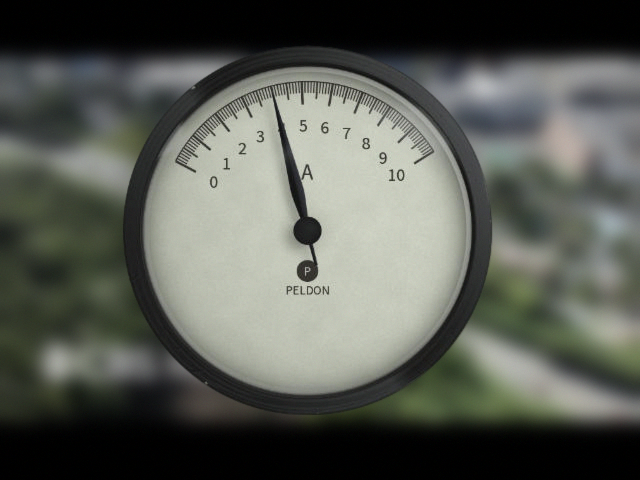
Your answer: 4 A
